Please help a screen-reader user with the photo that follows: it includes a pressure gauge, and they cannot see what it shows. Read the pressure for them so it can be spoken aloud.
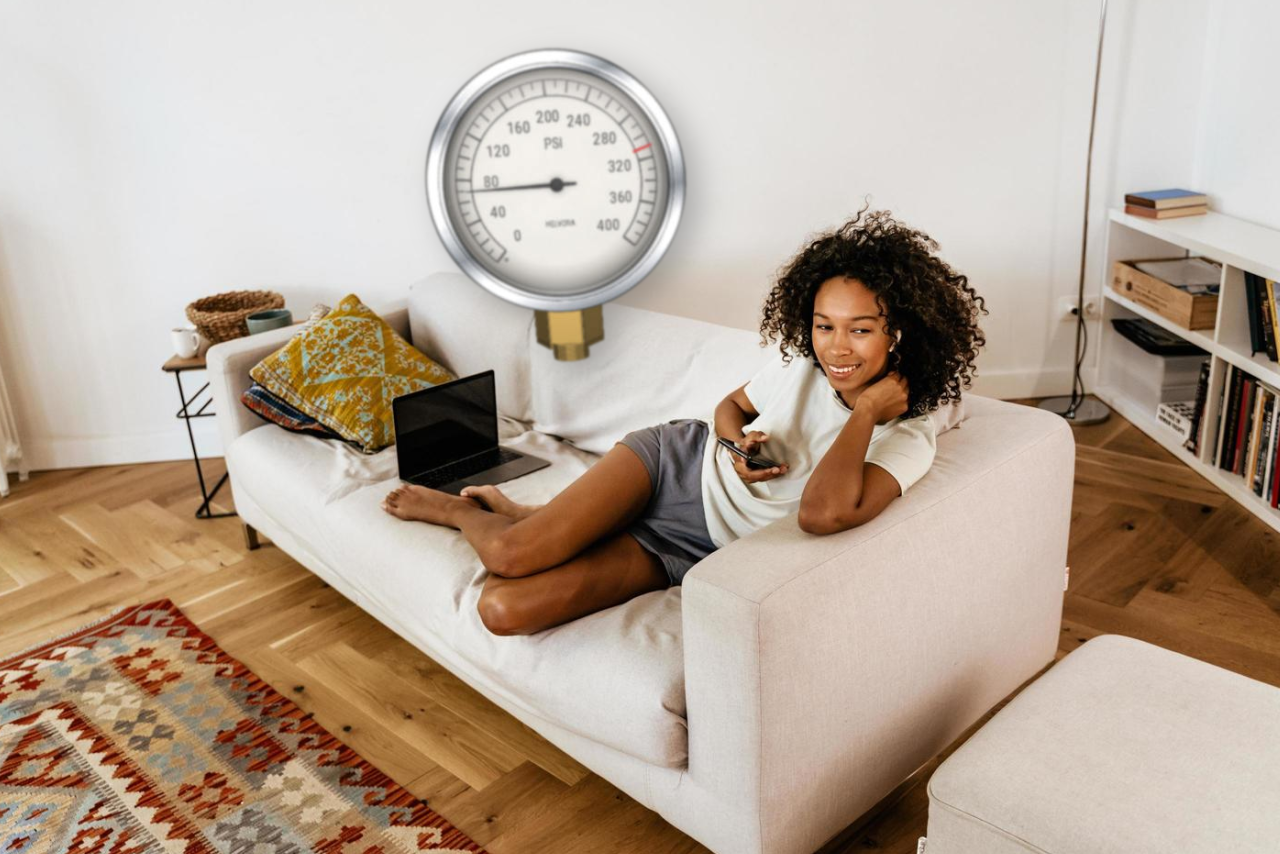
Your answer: 70 psi
